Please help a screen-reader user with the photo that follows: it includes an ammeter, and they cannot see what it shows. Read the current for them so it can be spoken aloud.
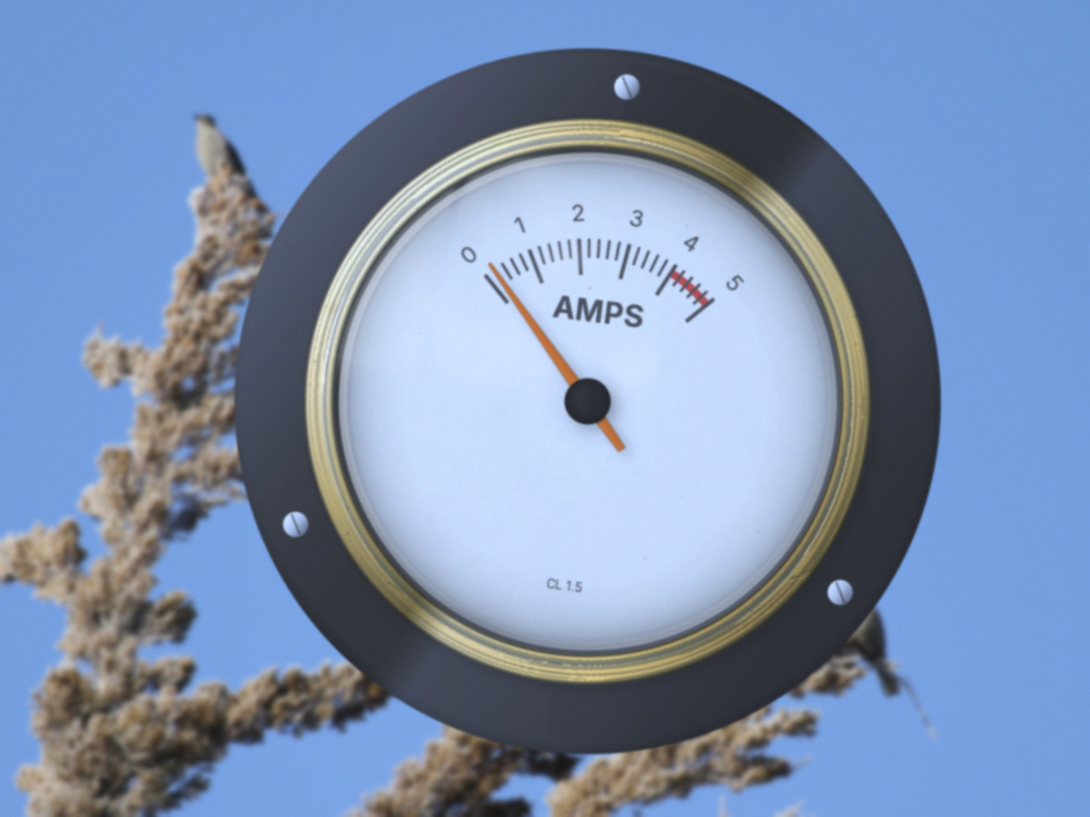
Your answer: 0.2 A
